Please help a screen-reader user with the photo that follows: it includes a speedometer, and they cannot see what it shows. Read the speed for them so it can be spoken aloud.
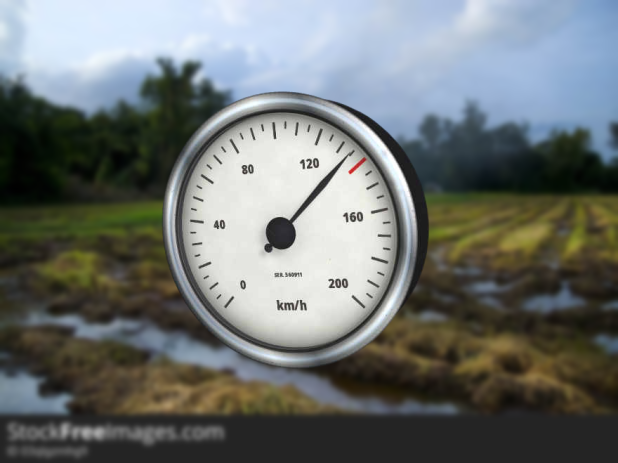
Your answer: 135 km/h
